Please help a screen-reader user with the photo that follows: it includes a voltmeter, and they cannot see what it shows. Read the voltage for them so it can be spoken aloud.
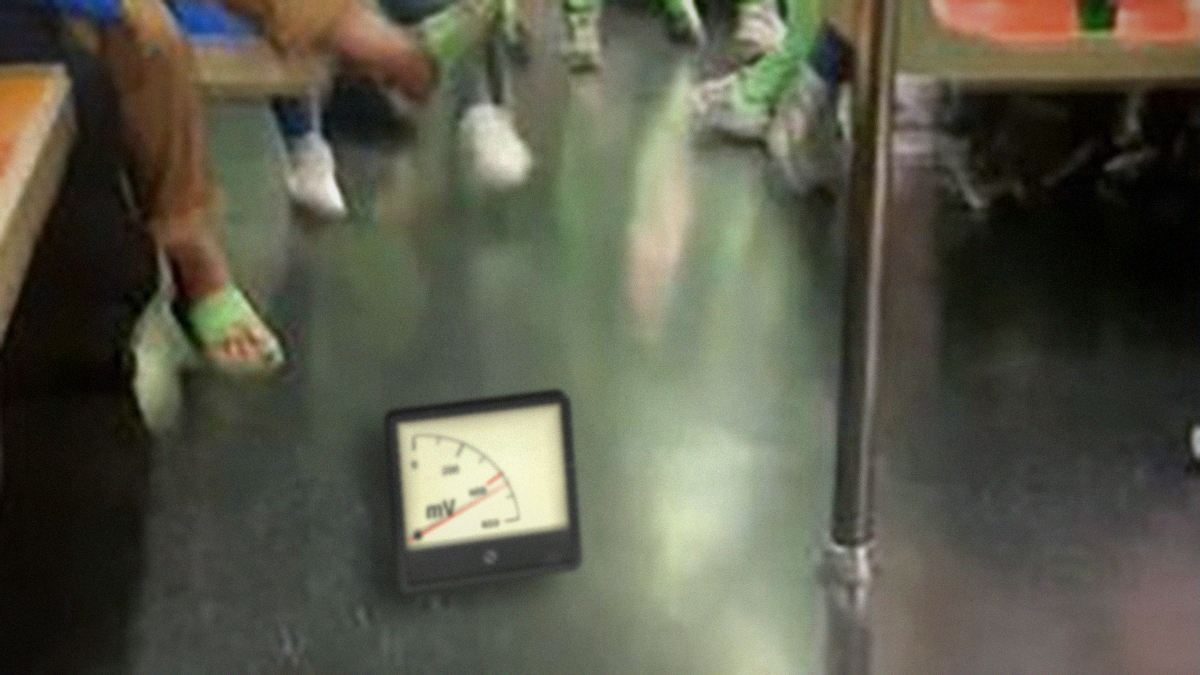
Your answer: 450 mV
